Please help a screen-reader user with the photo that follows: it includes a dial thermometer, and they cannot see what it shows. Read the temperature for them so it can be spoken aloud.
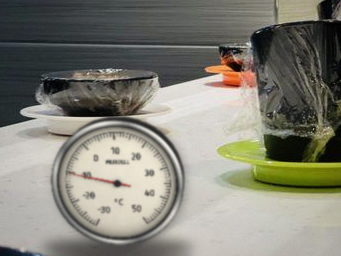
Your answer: -10 °C
